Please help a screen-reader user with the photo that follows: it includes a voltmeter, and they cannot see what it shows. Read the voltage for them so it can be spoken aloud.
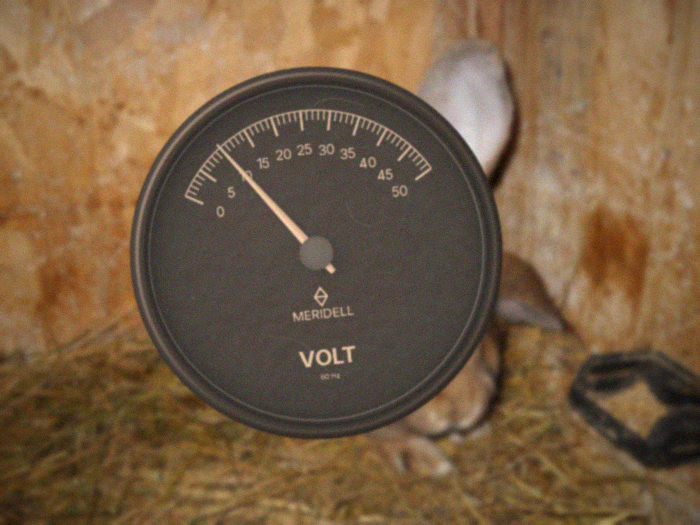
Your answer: 10 V
